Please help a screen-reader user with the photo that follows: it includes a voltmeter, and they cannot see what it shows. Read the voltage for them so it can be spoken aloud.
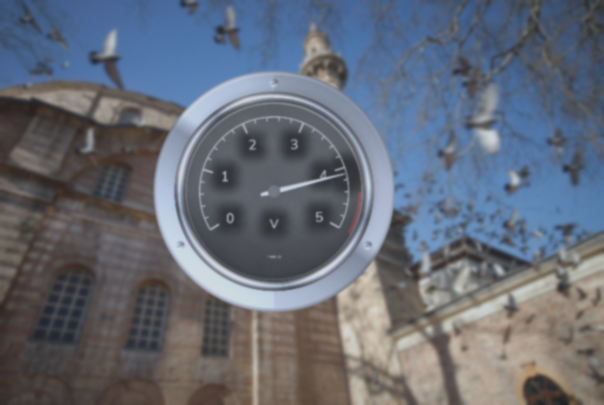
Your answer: 4.1 V
